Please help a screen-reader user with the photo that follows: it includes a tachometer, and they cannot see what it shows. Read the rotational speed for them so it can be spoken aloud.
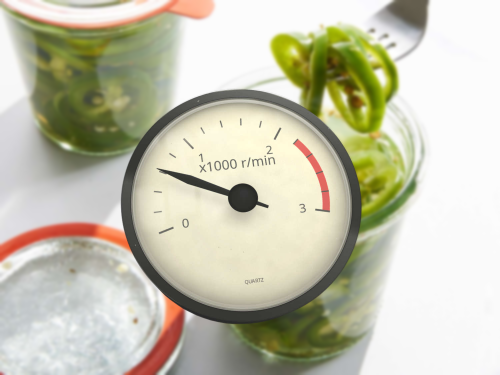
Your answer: 600 rpm
